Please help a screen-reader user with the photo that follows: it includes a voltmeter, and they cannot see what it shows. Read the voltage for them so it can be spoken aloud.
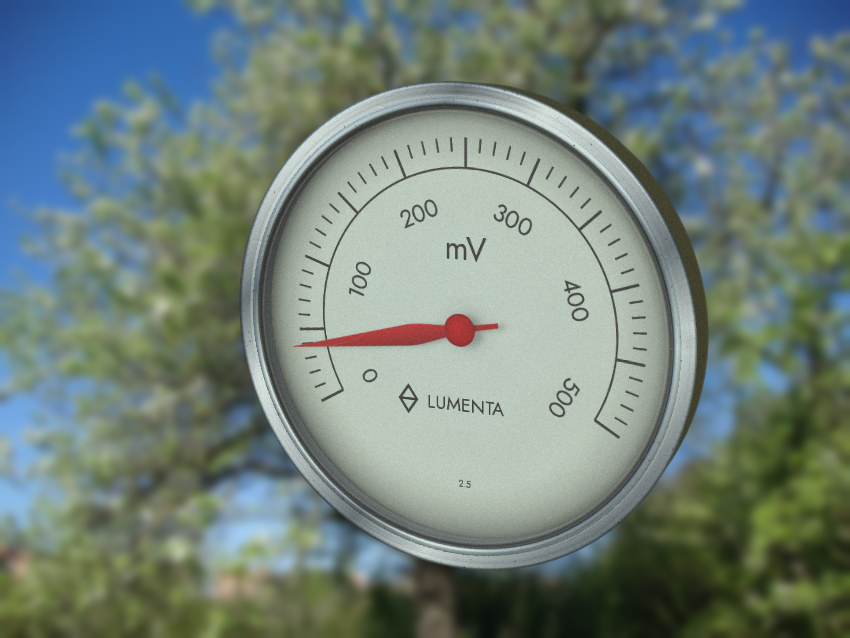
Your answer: 40 mV
